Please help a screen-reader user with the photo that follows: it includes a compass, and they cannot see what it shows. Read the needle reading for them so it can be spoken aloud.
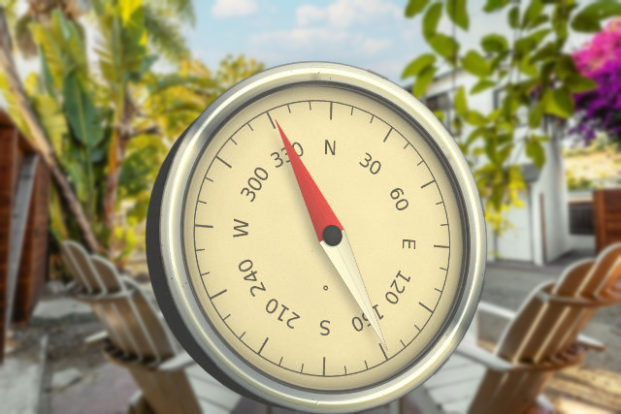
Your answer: 330 °
